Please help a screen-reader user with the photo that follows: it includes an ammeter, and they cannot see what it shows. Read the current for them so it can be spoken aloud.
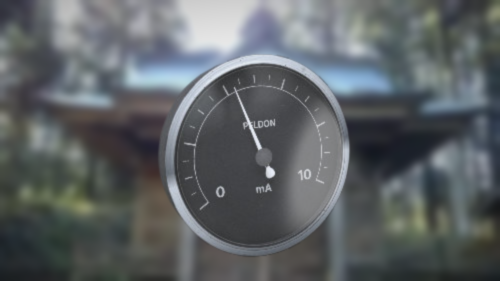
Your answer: 4.25 mA
